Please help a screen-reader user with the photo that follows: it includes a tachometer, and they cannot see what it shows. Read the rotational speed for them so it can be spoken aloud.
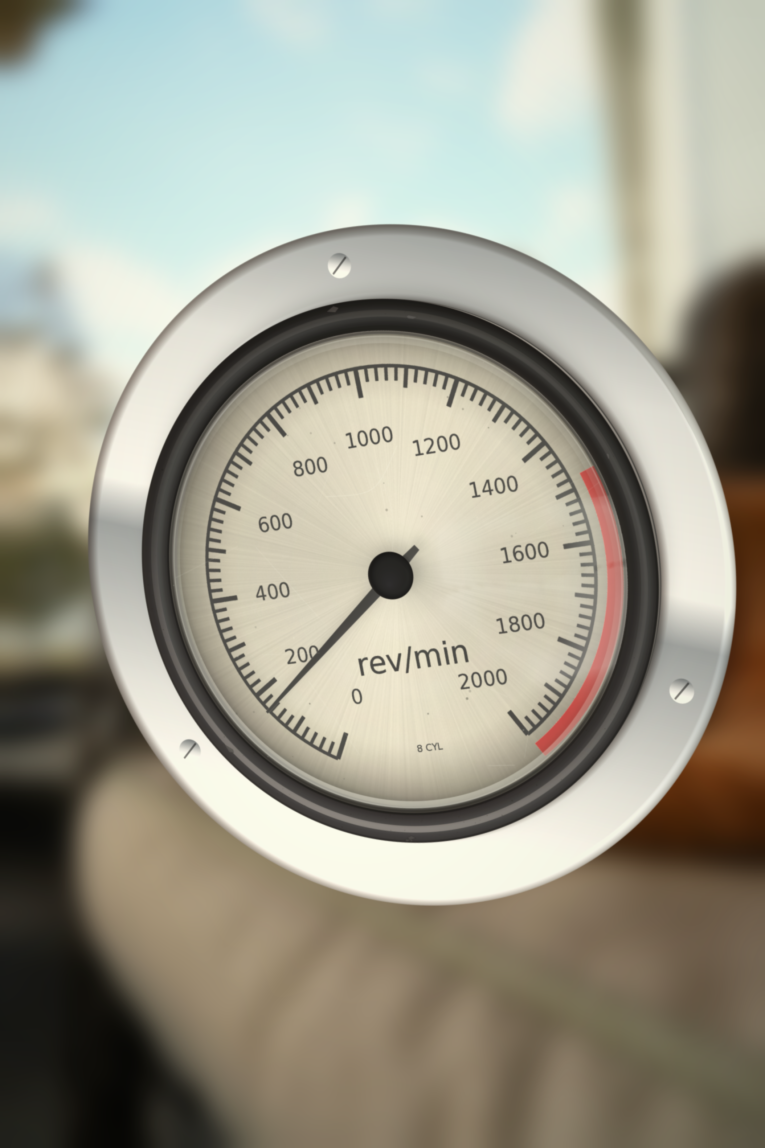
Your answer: 160 rpm
